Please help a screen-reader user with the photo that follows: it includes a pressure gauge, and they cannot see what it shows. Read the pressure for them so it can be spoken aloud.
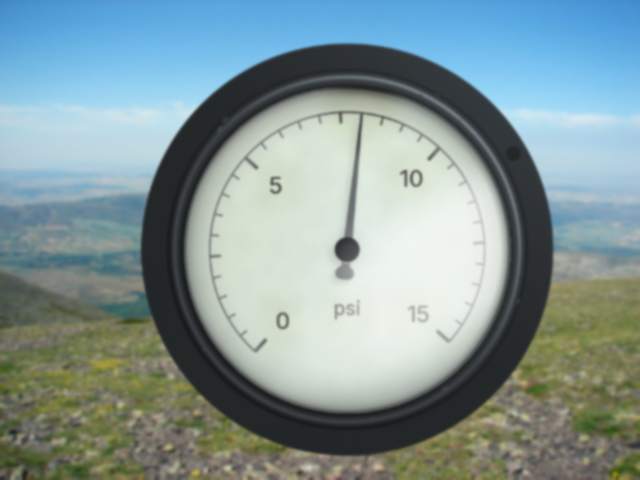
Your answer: 8 psi
